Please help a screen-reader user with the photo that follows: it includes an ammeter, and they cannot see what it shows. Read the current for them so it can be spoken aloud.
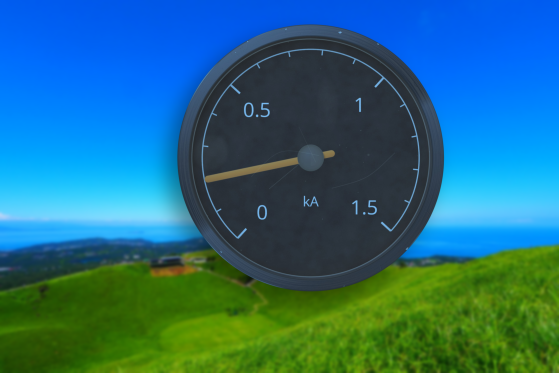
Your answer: 0.2 kA
